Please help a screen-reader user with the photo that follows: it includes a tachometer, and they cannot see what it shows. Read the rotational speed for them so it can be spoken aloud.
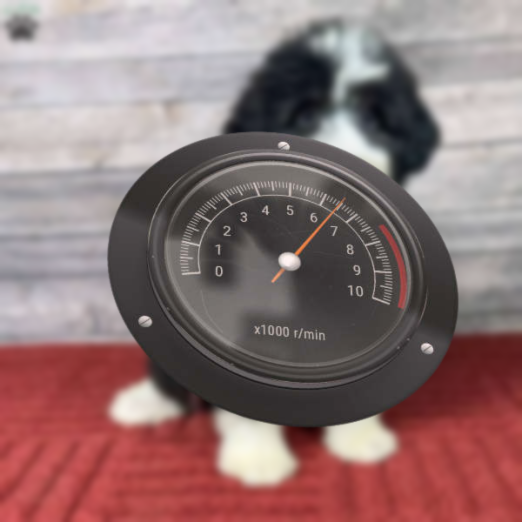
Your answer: 6500 rpm
